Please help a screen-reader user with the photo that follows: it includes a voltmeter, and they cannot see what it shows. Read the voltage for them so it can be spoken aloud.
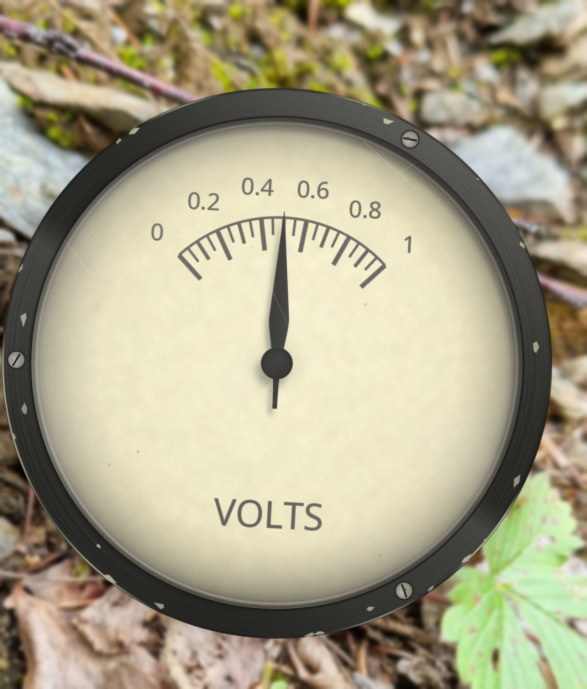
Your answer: 0.5 V
